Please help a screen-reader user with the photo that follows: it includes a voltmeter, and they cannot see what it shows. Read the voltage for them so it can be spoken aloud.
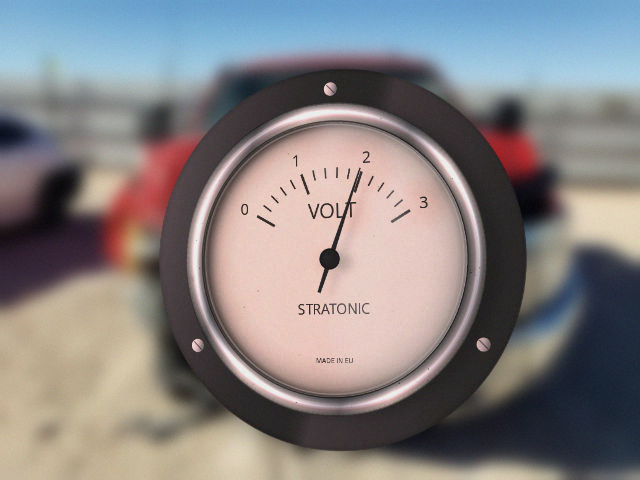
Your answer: 2 V
